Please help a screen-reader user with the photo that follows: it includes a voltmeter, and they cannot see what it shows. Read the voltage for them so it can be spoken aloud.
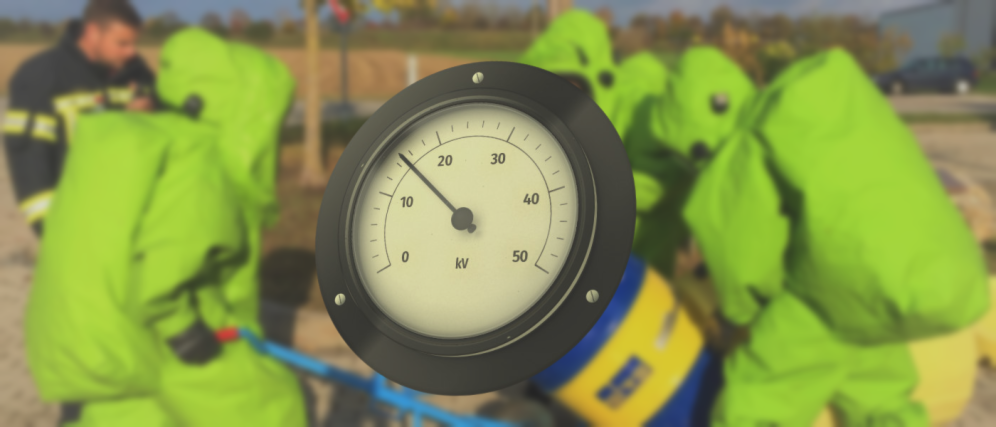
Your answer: 15 kV
